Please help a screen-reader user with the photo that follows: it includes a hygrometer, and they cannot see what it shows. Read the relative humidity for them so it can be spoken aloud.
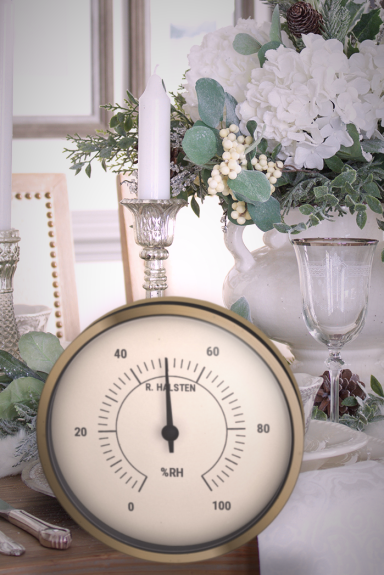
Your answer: 50 %
